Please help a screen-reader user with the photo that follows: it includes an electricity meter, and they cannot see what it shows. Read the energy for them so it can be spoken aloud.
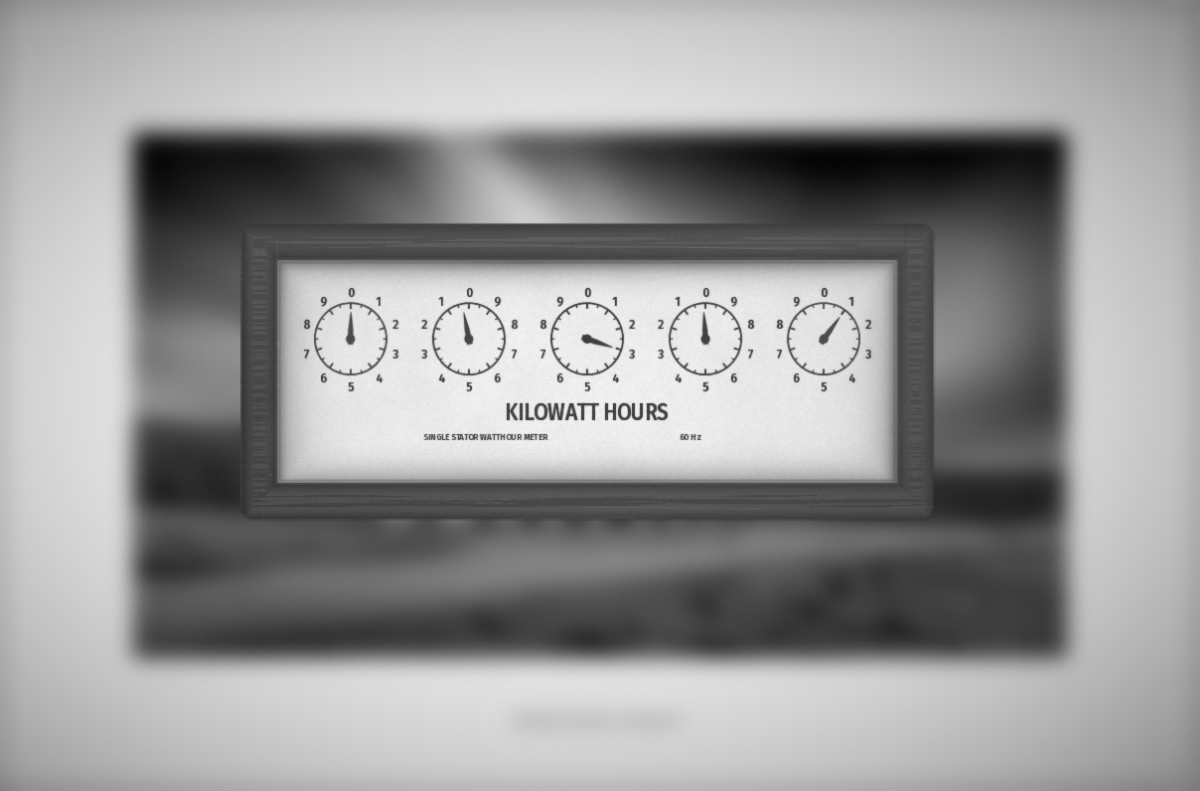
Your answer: 301 kWh
